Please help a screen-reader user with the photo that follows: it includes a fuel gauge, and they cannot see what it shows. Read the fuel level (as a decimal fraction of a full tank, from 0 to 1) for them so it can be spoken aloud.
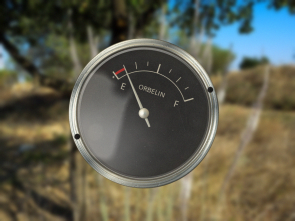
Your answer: 0.125
